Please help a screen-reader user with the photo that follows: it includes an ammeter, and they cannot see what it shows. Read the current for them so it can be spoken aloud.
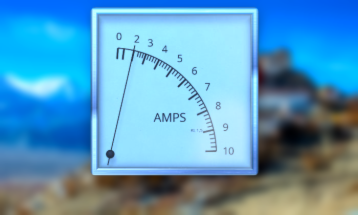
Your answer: 2 A
